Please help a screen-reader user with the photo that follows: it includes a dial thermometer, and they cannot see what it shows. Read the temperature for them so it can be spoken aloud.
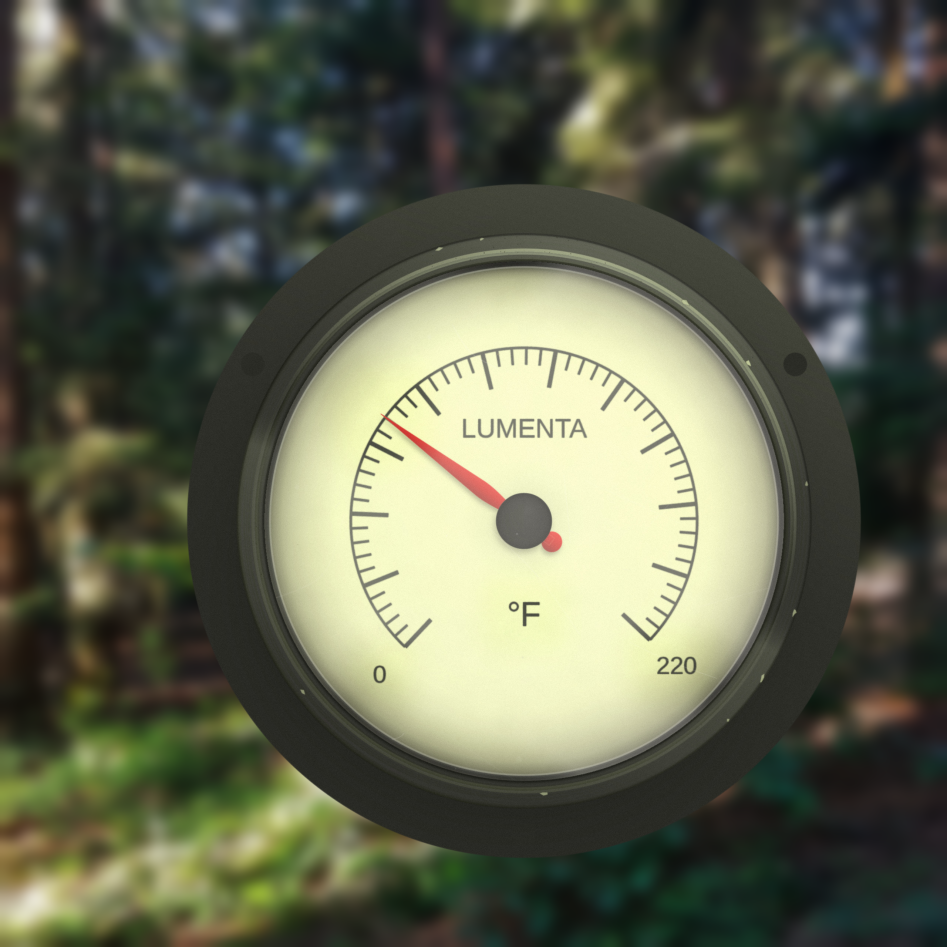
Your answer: 68 °F
